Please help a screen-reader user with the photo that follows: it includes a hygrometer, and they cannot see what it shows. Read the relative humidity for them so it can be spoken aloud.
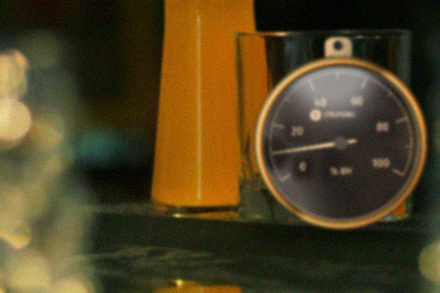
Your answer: 10 %
